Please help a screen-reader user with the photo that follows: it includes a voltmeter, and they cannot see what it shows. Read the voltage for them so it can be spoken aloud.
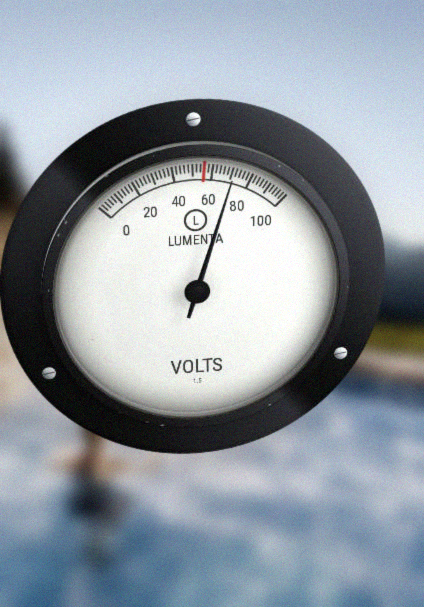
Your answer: 70 V
